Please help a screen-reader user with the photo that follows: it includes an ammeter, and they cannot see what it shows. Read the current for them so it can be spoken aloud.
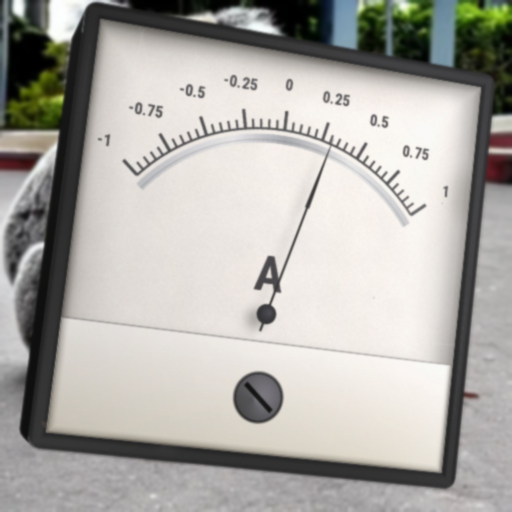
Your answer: 0.3 A
